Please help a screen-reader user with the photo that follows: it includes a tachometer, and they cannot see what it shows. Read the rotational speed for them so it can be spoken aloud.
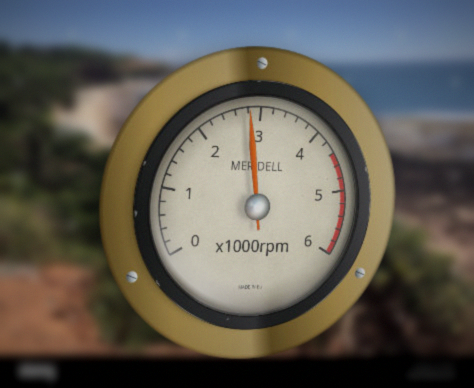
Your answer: 2800 rpm
